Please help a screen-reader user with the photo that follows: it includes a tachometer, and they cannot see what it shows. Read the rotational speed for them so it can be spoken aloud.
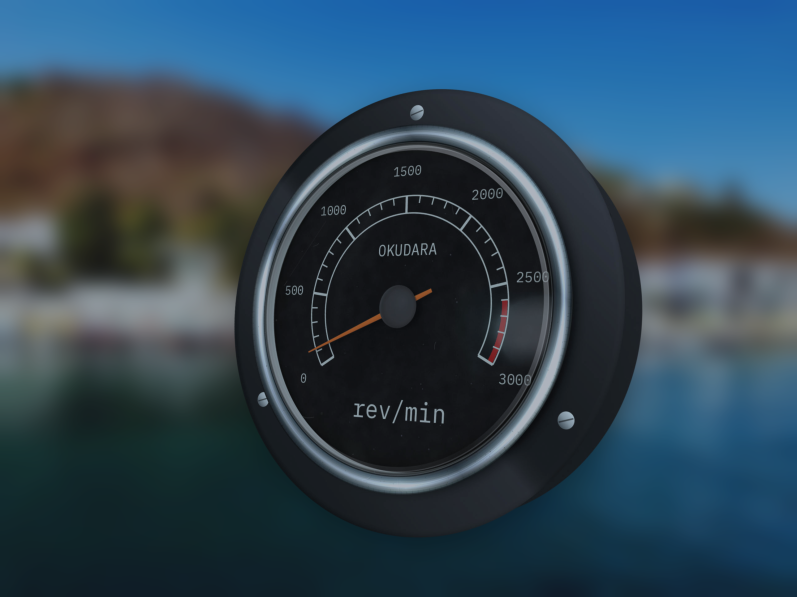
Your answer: 100 rpm
